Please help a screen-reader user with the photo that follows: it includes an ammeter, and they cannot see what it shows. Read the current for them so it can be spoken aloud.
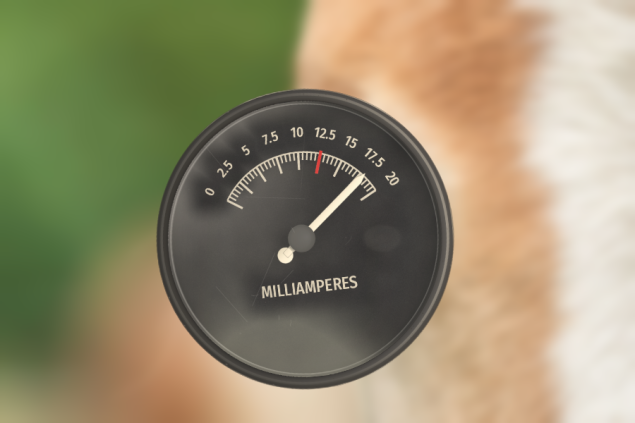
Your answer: 18 mA
